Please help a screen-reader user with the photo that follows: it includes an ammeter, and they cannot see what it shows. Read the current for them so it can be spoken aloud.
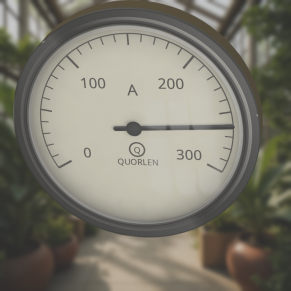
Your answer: 260 A
